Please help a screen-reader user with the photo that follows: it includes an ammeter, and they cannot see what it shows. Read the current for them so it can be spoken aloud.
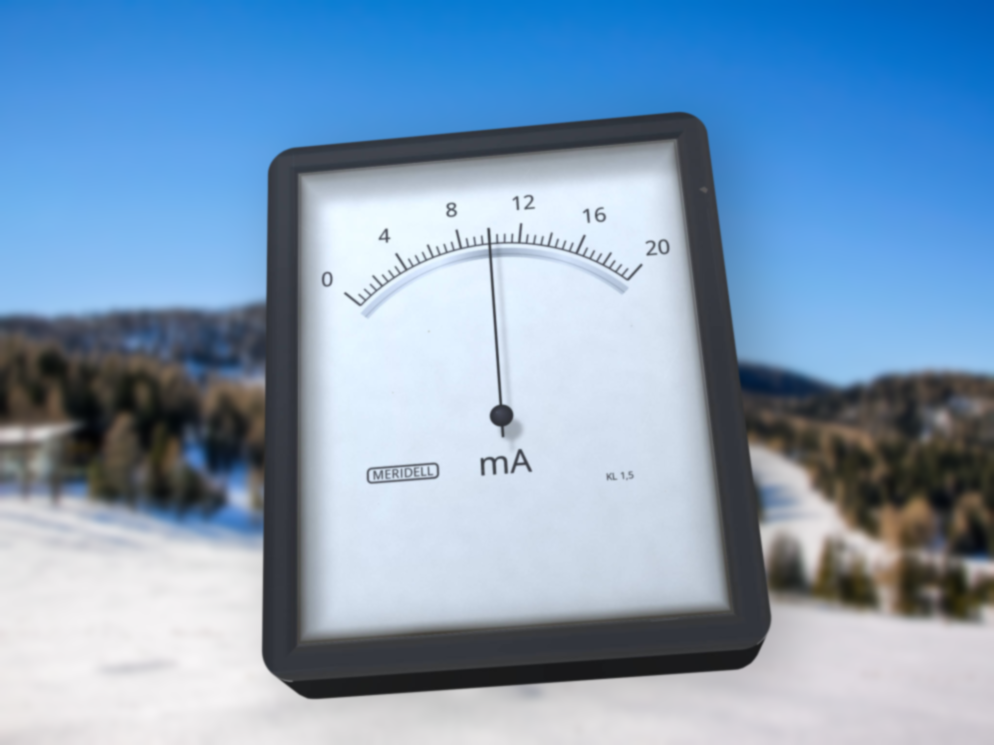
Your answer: 10 mA
